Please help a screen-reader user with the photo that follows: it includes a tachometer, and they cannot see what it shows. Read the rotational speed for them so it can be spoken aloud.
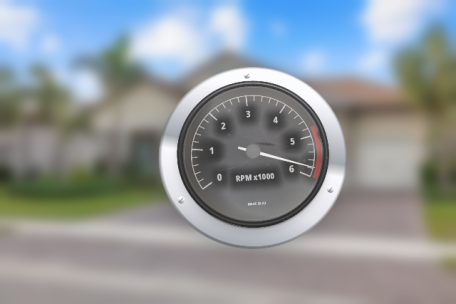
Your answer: 5800 rpm
